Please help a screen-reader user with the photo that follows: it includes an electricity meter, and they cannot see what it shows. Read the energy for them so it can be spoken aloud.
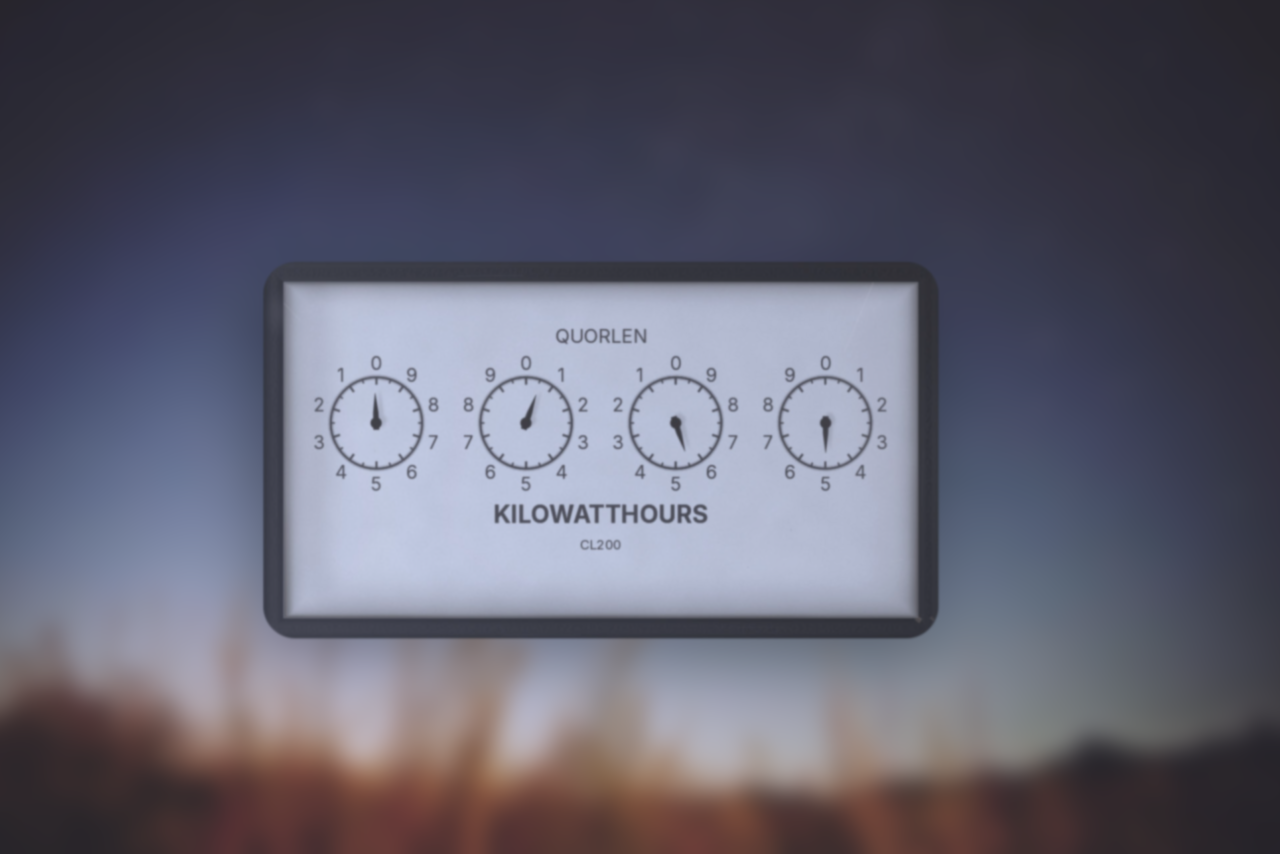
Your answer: 55 kWh
